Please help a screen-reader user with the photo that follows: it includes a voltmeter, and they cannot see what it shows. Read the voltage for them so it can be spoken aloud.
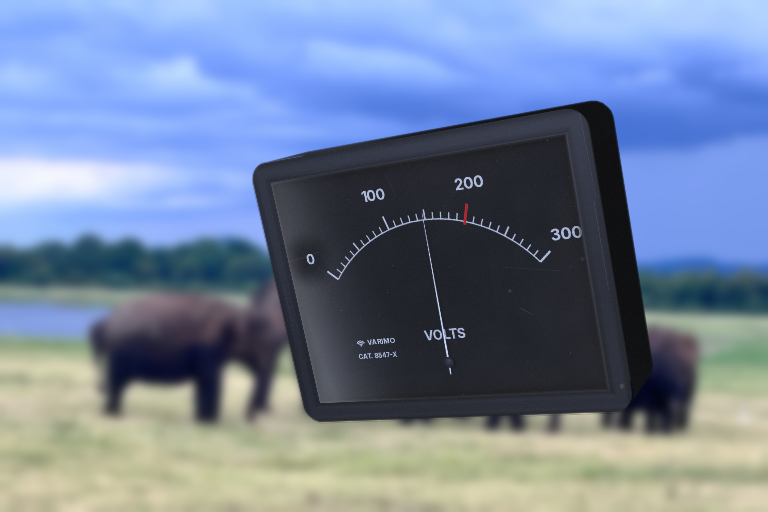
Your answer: 150 V
